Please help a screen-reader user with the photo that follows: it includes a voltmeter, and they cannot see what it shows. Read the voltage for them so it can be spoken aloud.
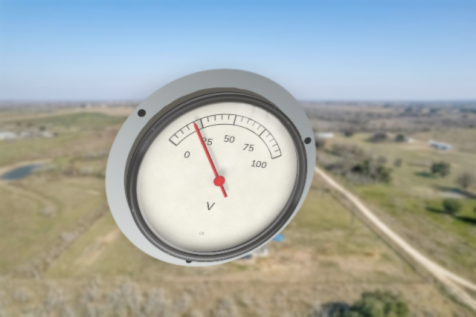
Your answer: 20 V
